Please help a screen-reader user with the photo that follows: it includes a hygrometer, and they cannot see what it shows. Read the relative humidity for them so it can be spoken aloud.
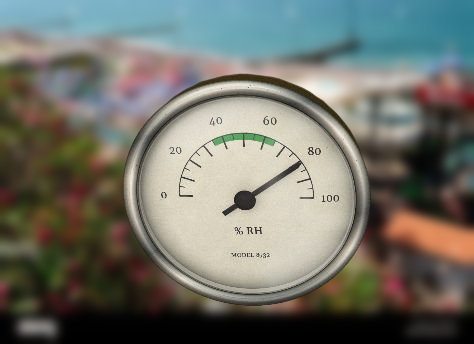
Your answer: 80 %
